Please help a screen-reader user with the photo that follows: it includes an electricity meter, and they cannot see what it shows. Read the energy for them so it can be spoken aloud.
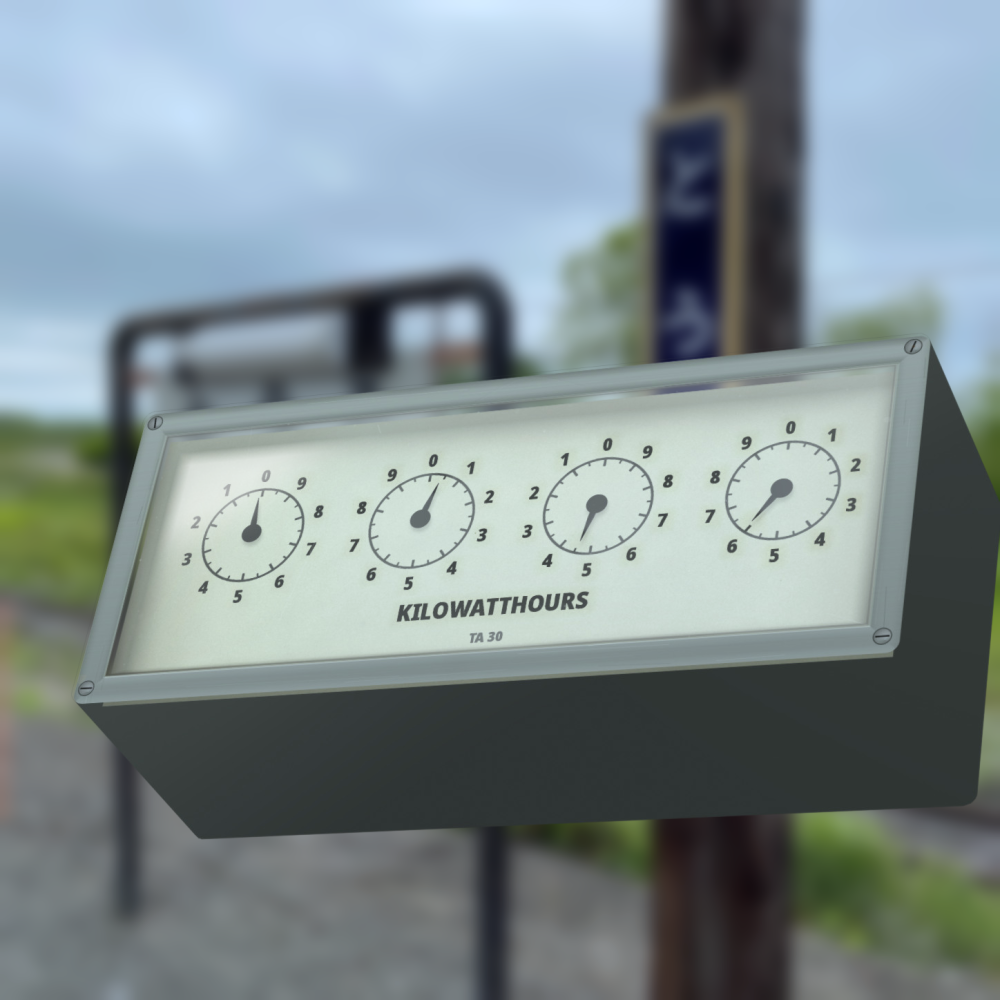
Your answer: 46 kWh
